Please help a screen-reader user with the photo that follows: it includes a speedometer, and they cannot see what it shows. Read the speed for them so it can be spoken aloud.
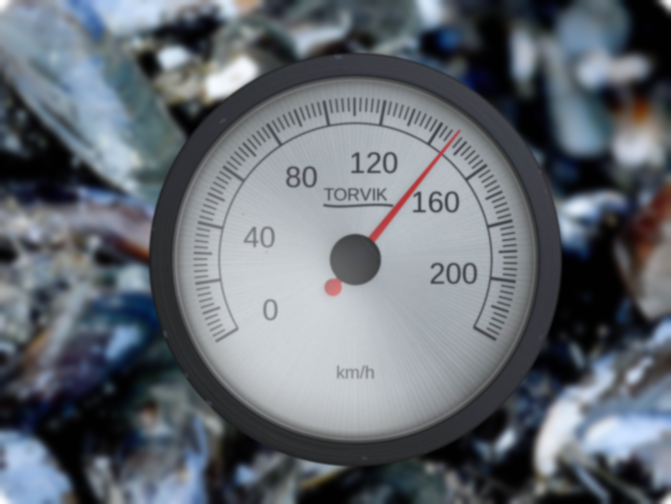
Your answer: 146 km/h
